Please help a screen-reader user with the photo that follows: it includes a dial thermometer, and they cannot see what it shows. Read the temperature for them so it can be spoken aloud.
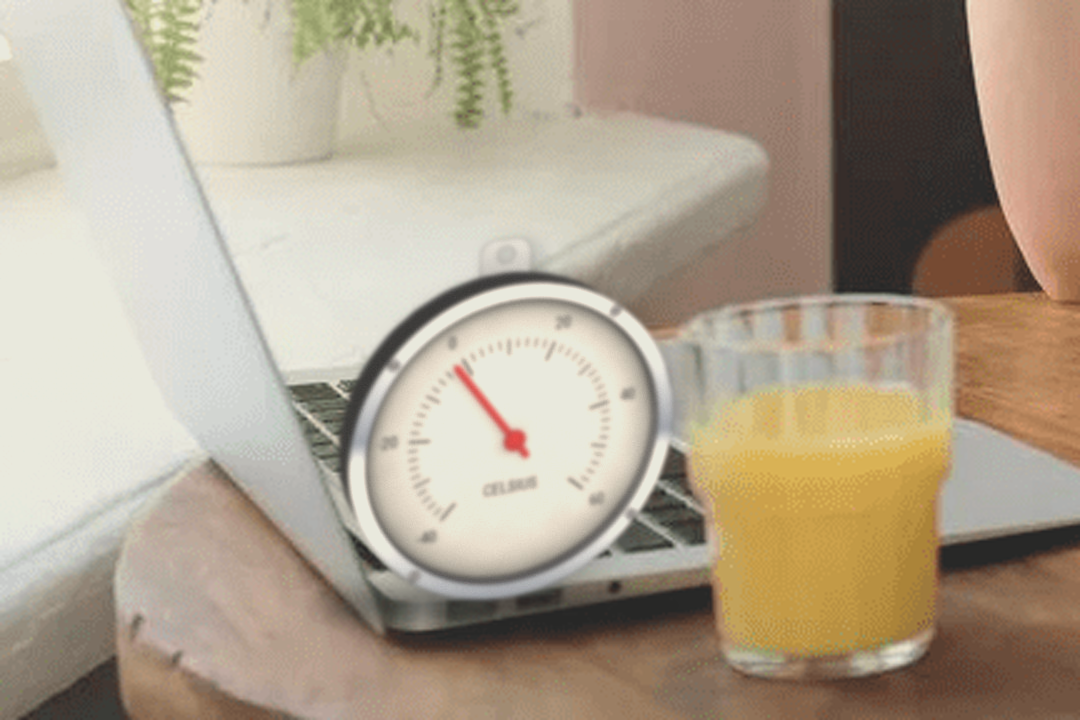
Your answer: -2 °C
